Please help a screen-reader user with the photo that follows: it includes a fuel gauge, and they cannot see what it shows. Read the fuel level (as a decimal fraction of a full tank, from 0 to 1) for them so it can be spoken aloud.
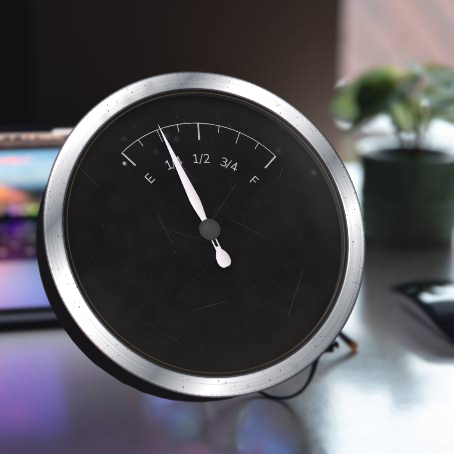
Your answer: 0.25
